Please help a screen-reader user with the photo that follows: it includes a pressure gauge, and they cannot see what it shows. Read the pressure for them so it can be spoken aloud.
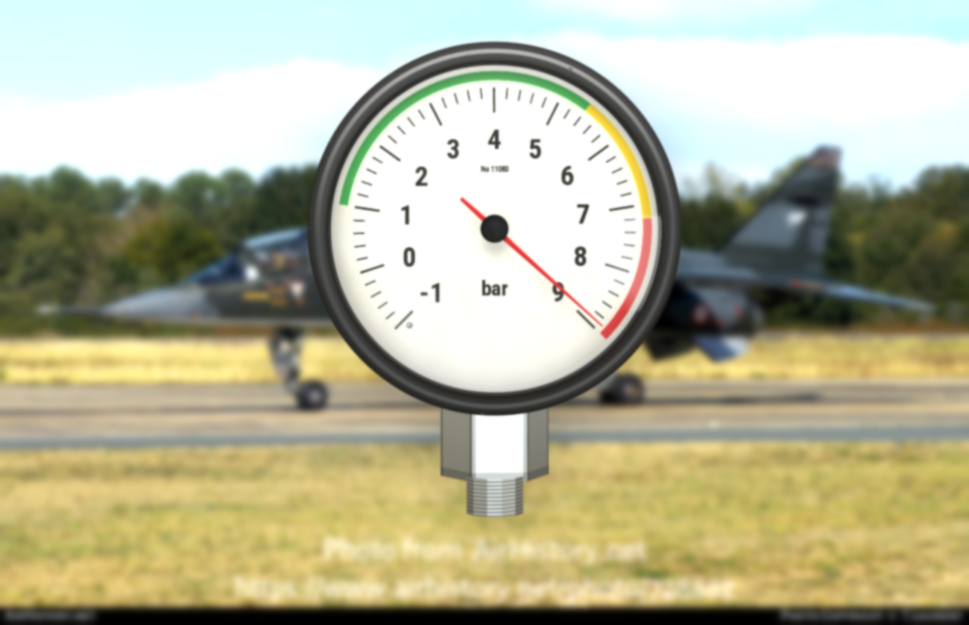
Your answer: 8.9 bar
